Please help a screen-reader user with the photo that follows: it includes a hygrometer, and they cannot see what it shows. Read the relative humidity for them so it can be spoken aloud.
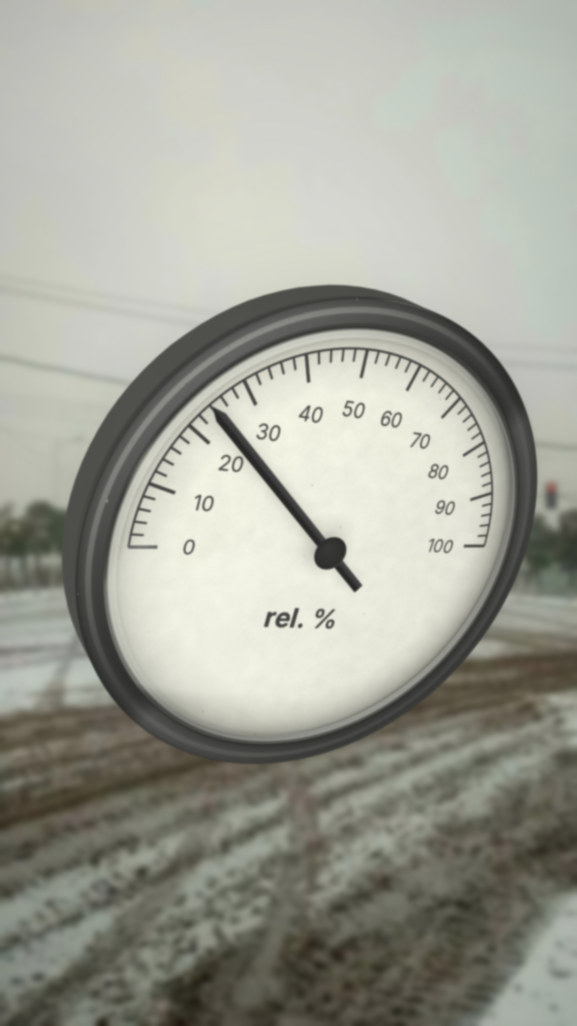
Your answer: 24 %
